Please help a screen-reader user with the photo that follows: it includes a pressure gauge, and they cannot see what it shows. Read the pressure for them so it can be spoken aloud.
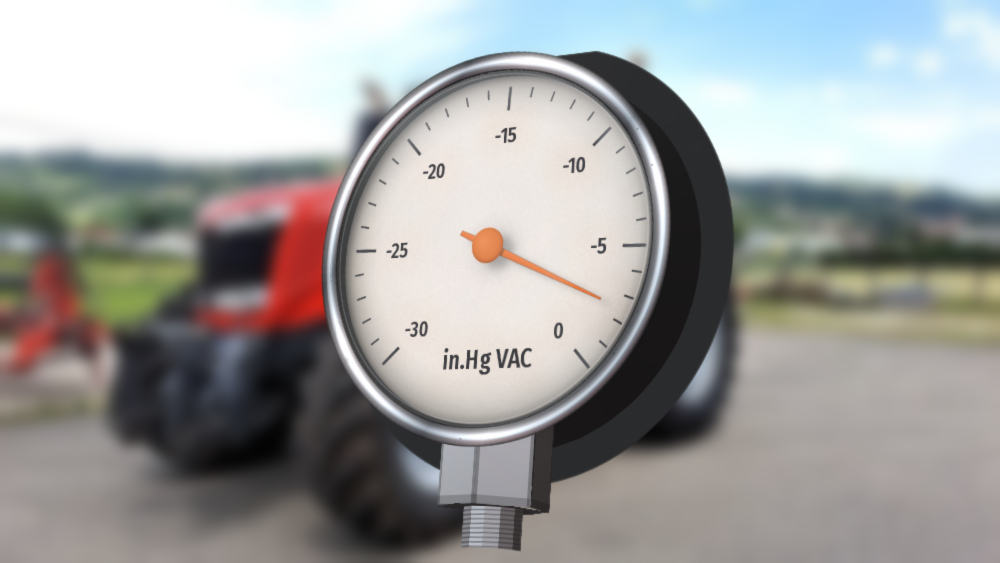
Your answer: -2.5 inHg
